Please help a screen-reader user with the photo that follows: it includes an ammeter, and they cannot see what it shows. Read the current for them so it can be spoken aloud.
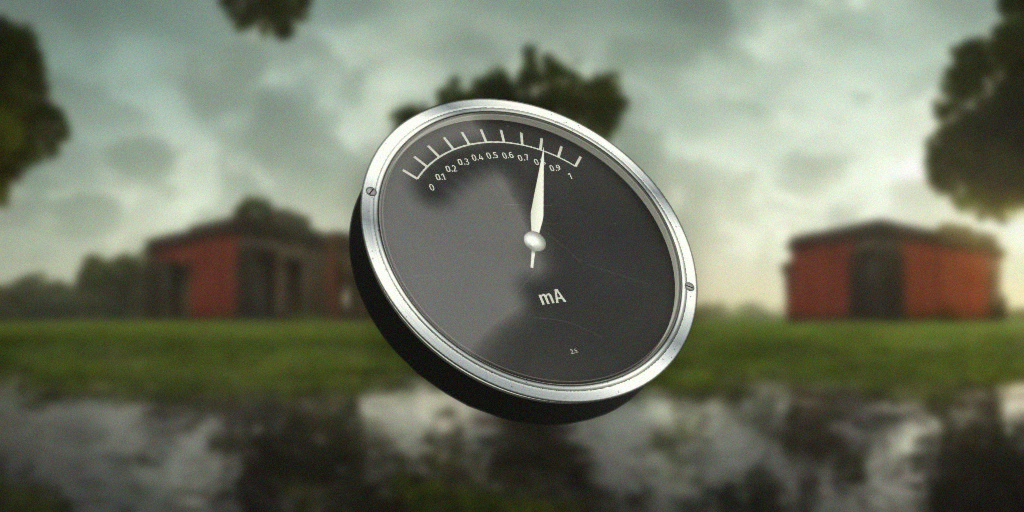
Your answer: 0.8 mA
